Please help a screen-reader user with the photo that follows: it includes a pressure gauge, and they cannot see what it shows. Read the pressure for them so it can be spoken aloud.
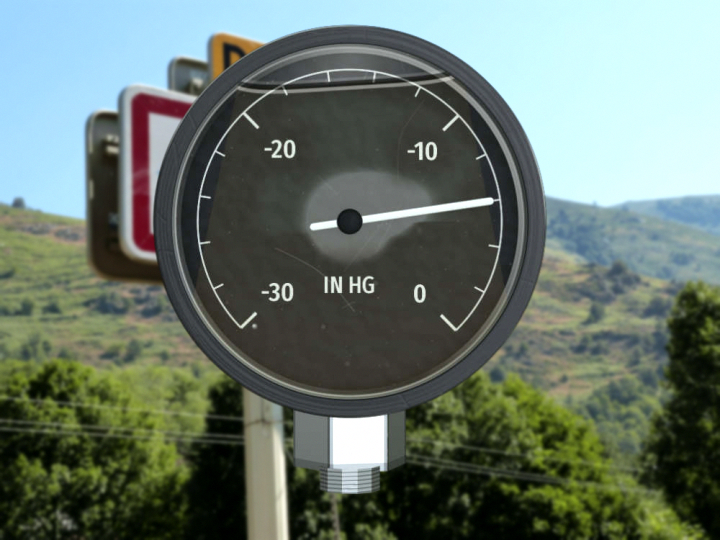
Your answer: -6 inHg
